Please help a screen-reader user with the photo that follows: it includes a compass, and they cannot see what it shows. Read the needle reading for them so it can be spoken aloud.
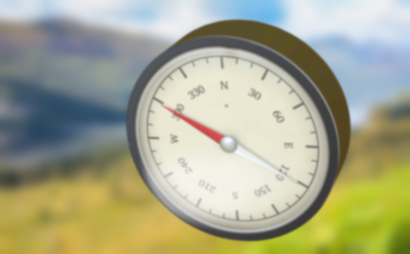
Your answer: 300 °
